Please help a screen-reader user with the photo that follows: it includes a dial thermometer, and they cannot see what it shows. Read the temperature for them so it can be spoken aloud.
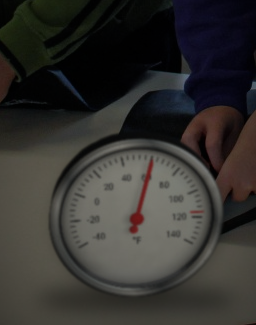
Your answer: 60 °F
